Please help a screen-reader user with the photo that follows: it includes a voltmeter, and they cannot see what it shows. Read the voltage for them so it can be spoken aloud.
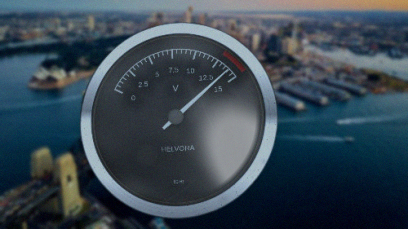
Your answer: 14 V
